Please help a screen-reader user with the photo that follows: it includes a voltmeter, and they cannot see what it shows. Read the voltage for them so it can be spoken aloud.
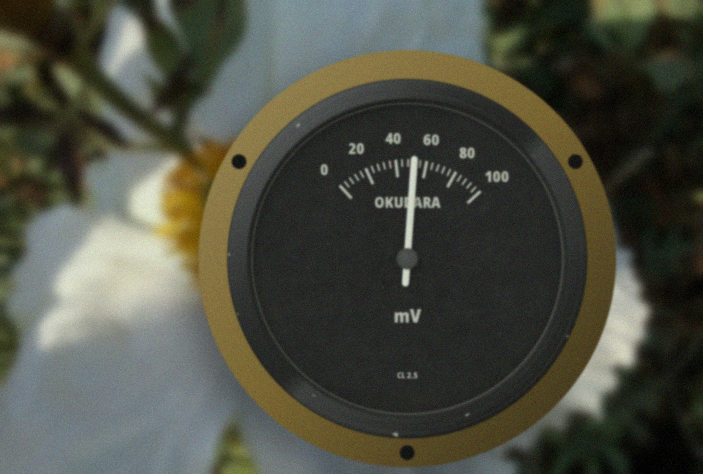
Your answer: 52 mV
